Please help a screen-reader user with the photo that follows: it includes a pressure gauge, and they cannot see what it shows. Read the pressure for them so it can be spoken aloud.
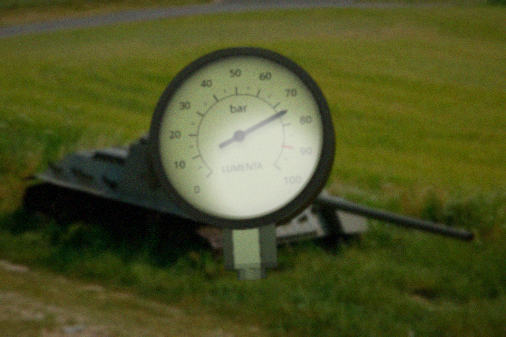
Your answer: 75 bar
